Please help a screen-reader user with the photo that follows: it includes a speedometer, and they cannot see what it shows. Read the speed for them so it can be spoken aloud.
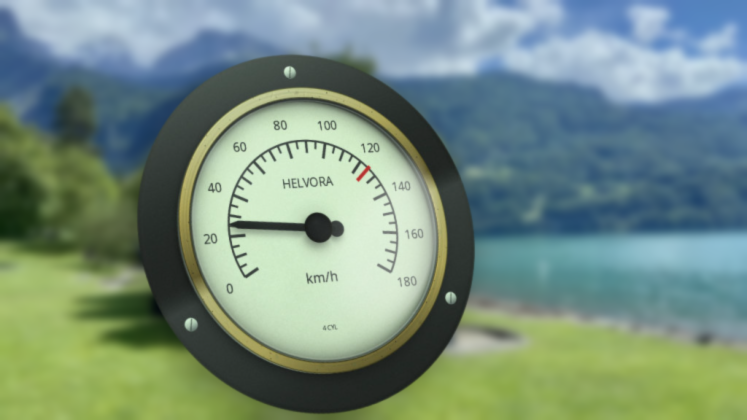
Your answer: 25 km/h
